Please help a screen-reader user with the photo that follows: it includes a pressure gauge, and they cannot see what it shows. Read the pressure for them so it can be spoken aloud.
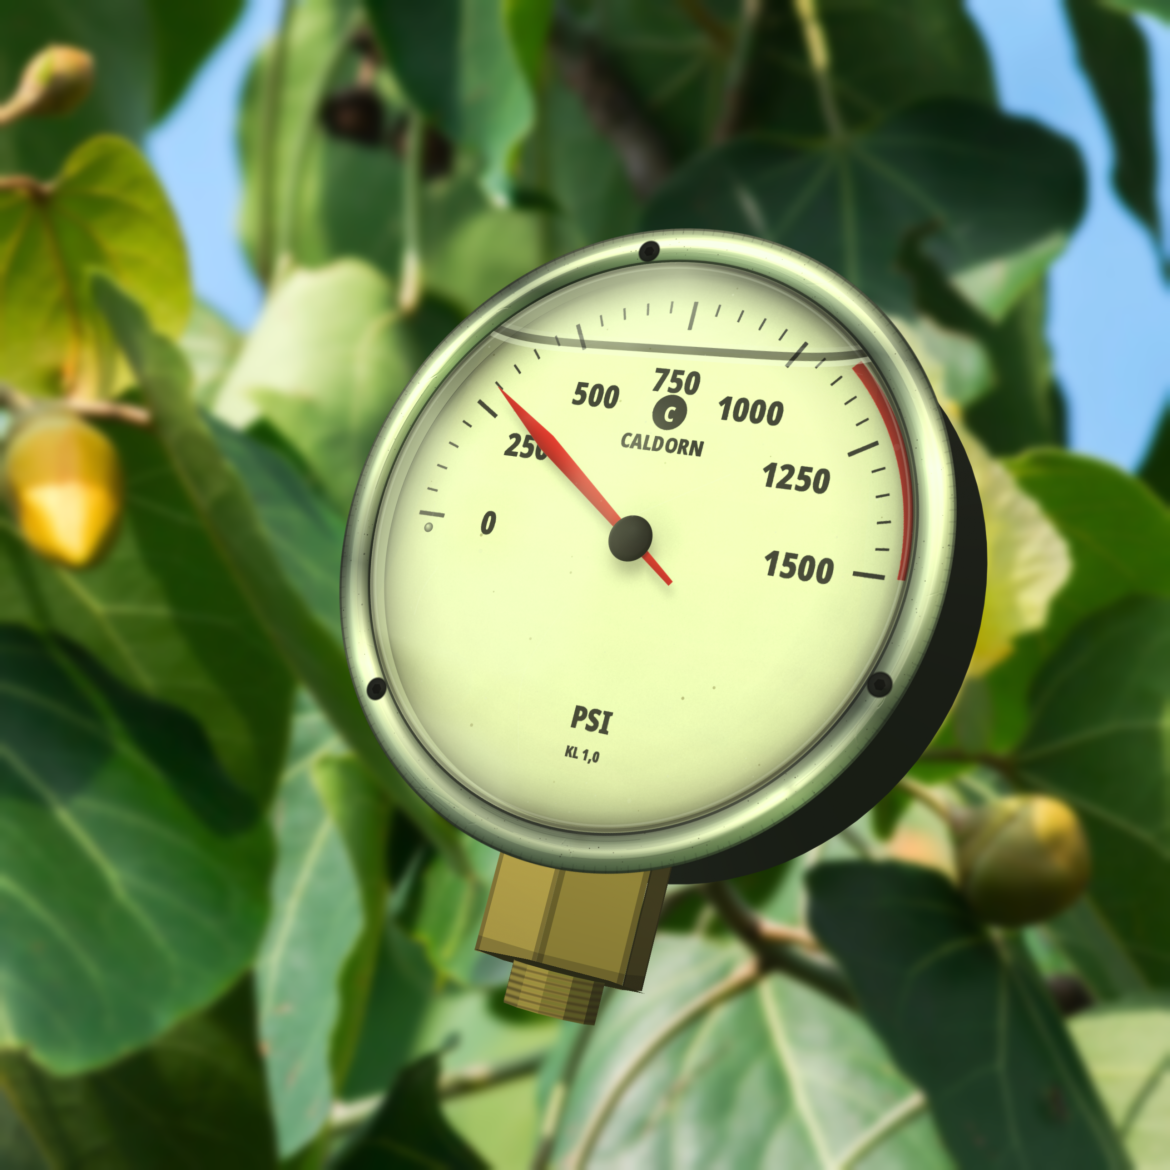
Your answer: 300 psi
